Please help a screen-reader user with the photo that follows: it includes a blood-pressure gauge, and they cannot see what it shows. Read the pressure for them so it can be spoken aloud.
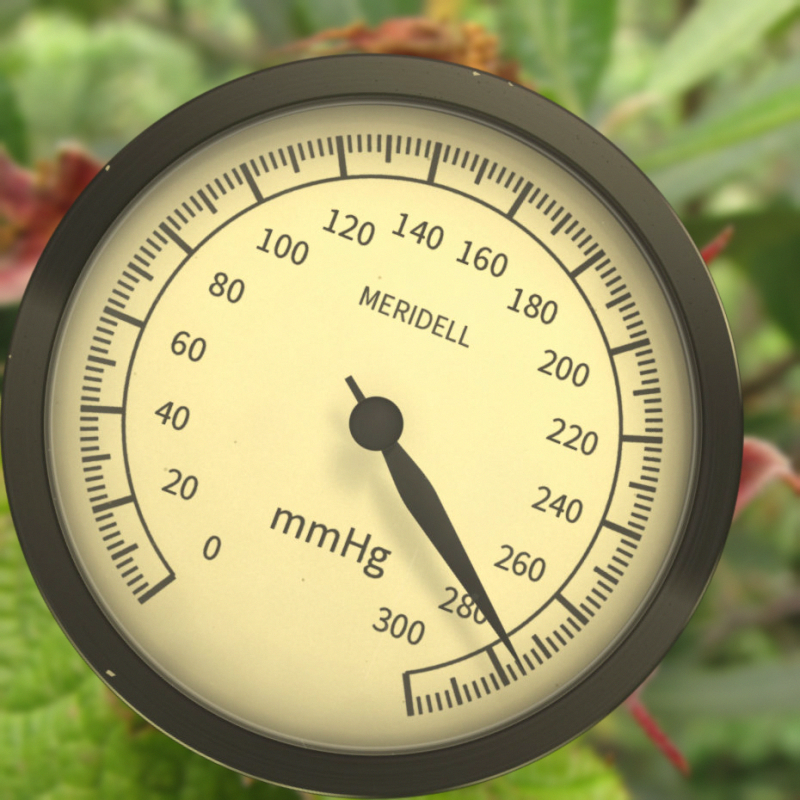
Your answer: 276 mmHg
